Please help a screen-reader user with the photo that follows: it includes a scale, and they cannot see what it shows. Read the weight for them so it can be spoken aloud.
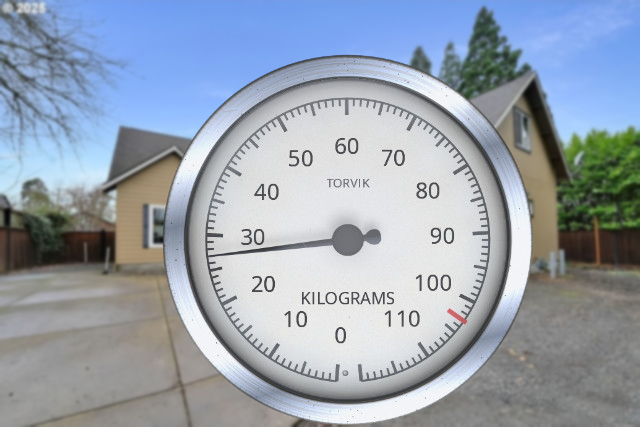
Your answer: 27 kg
